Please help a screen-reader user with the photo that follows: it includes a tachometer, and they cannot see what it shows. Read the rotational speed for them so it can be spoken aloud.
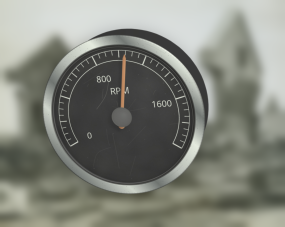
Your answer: 1050 rpm
